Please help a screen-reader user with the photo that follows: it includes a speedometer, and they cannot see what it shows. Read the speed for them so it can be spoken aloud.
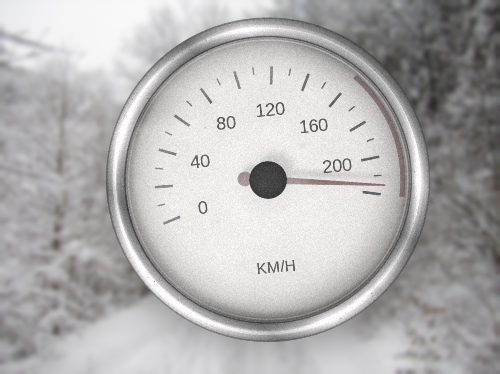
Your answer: 215 km/h
